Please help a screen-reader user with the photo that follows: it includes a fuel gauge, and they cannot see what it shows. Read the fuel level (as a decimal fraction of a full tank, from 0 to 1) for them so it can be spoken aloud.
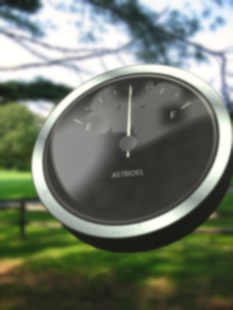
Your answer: 0.5
